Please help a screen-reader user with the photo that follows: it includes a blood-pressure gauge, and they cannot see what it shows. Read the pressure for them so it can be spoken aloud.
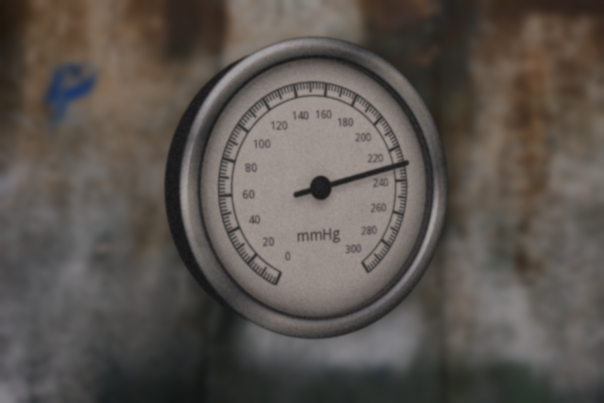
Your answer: 230 mmHg
